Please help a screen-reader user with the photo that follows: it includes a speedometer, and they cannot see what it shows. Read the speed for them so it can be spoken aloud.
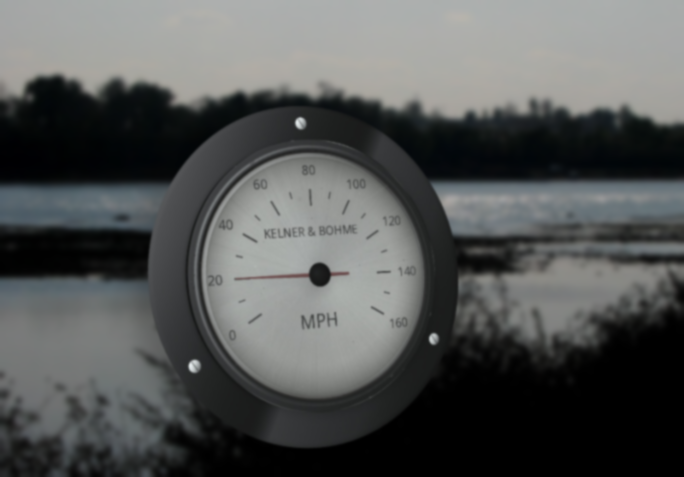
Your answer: 20 mph
